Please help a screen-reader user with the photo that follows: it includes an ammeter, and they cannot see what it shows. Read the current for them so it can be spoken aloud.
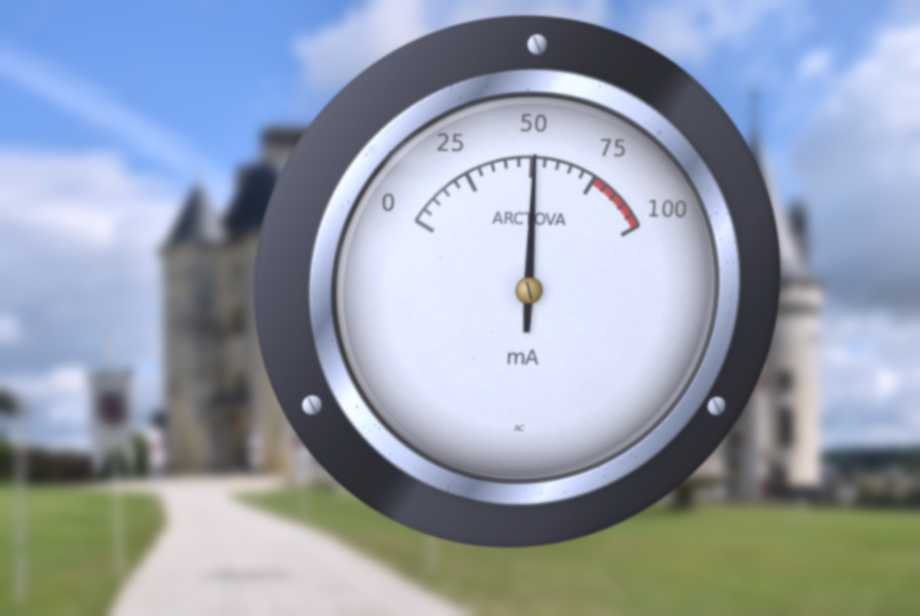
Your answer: 50 mA
